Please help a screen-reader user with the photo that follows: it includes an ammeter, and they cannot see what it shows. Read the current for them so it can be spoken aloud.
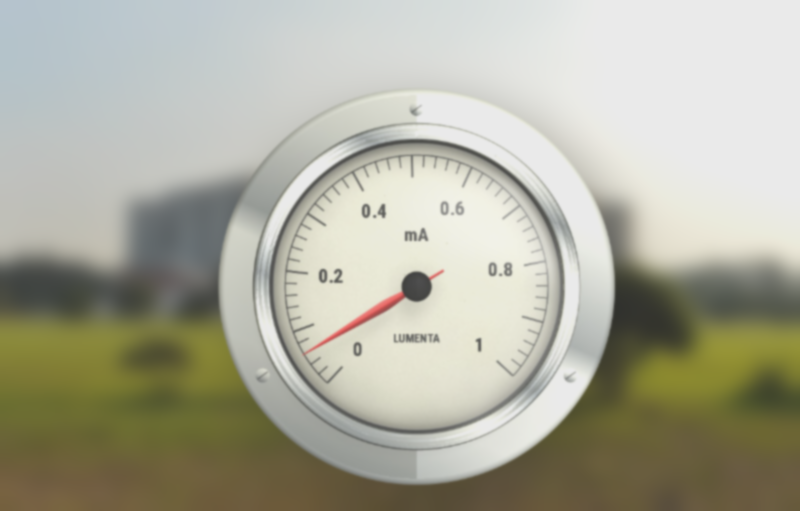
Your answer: 0.06 mA
